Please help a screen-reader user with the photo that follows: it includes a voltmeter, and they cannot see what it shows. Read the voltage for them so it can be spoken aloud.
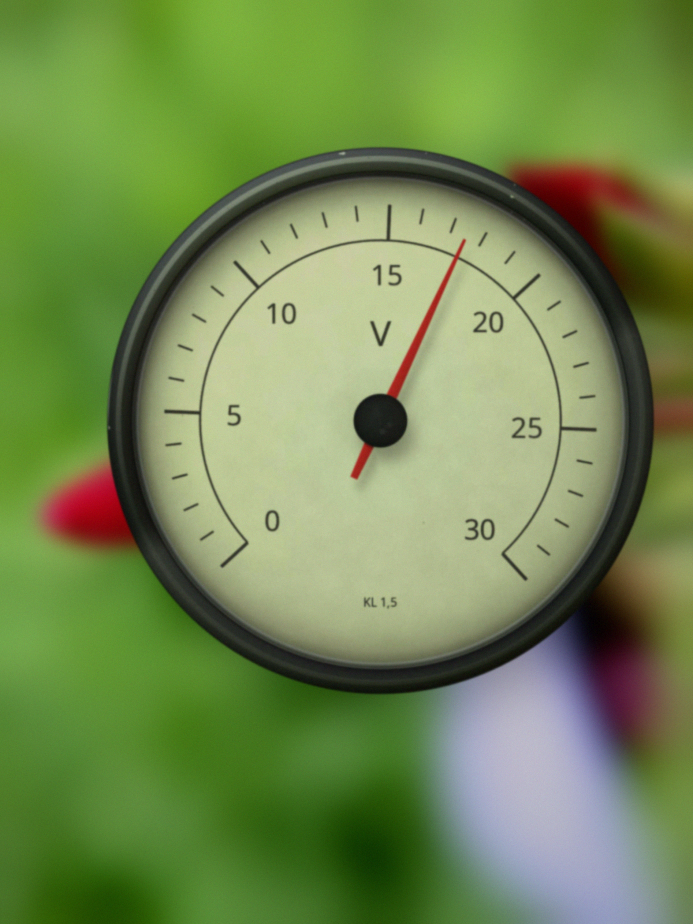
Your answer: 17.5 V
